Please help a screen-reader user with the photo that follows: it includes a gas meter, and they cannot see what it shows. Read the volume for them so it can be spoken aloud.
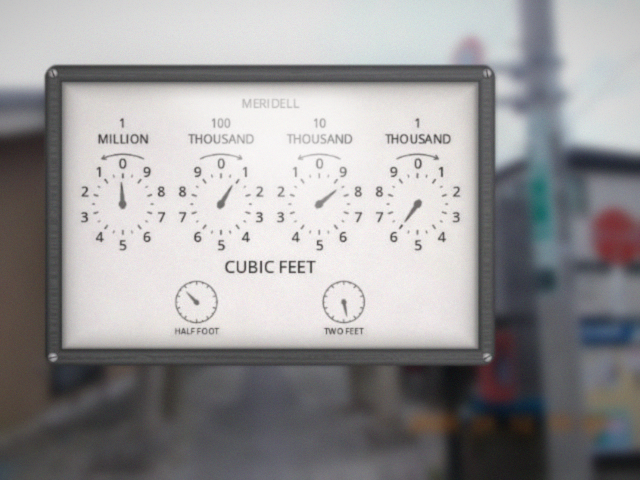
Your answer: 8600 ft³
